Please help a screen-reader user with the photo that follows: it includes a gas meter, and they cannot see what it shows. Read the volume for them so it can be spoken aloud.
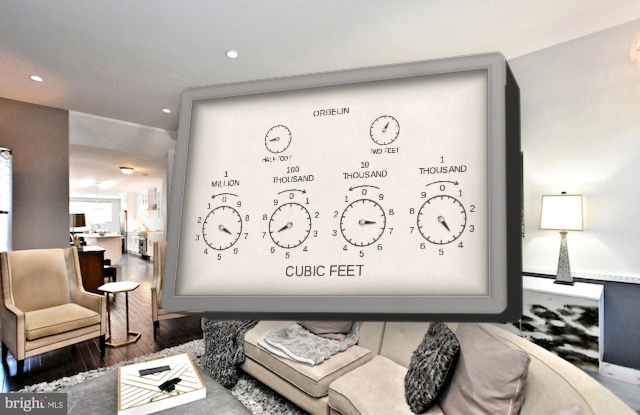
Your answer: 667400 ft³
